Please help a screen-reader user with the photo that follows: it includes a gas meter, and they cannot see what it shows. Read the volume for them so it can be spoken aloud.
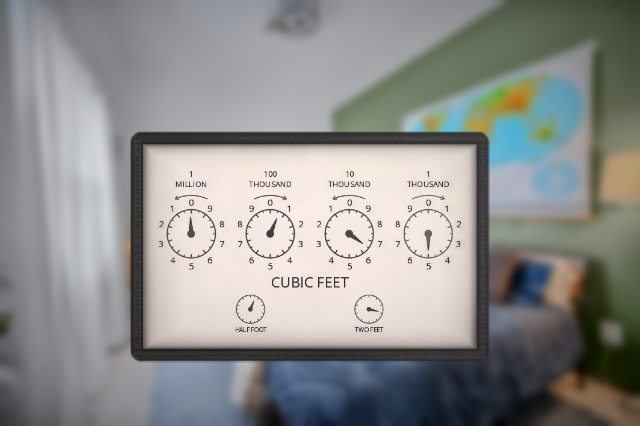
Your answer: 6500 ft³
